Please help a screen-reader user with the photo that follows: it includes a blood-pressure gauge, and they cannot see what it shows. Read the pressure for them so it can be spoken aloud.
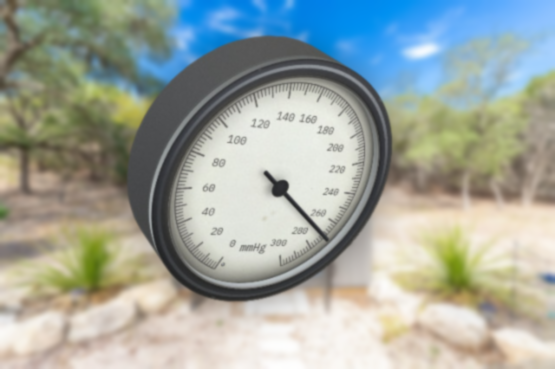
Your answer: 270 mmHg
